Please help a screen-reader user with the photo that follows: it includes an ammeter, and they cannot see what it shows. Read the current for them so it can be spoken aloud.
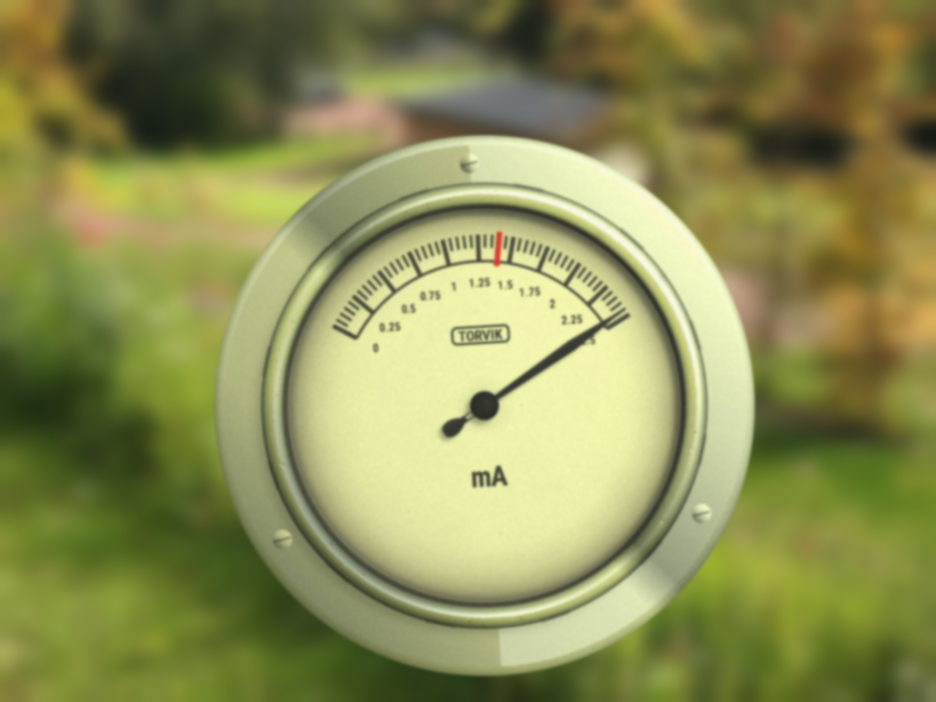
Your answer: 2.45 mA
